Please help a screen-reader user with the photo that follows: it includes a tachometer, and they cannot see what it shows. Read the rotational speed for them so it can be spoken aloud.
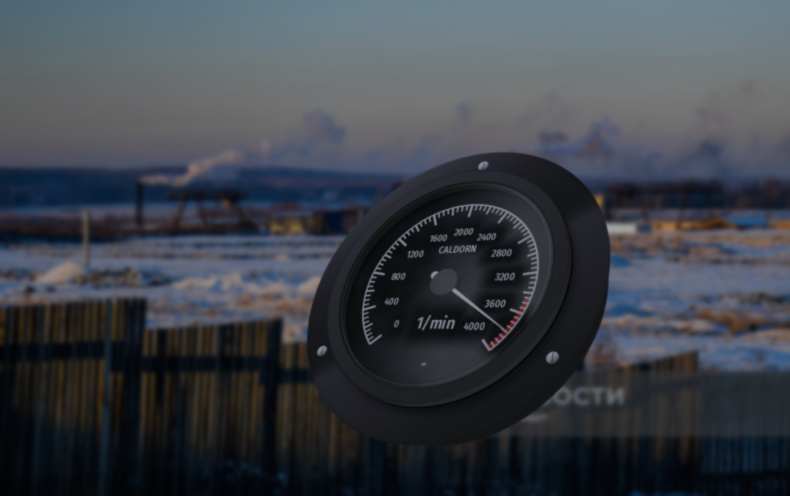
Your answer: 3800 rpm
